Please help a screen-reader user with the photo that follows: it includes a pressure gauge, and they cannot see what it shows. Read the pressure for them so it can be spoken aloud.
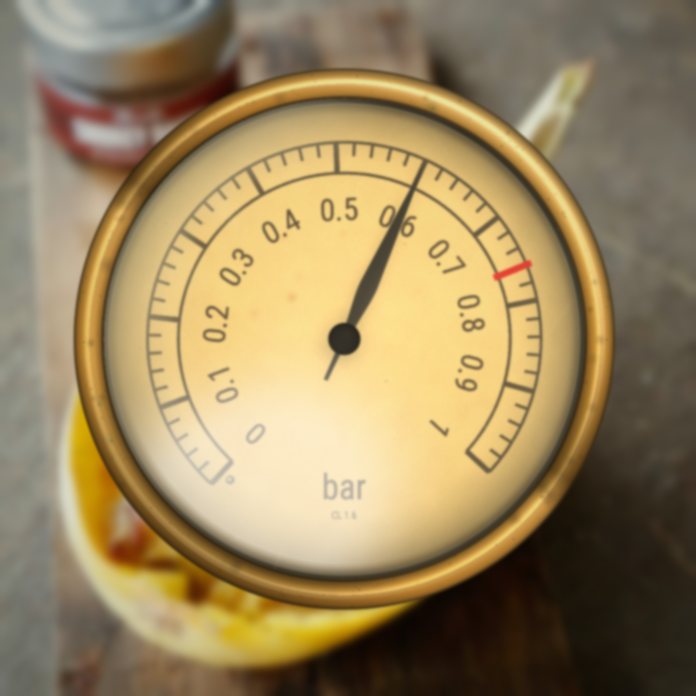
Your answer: 0.6 bar
